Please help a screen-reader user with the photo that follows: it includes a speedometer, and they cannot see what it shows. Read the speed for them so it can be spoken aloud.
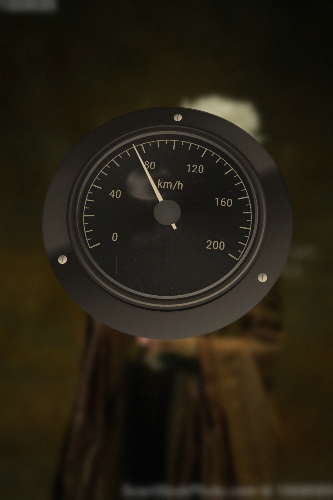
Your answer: 75 km/h
